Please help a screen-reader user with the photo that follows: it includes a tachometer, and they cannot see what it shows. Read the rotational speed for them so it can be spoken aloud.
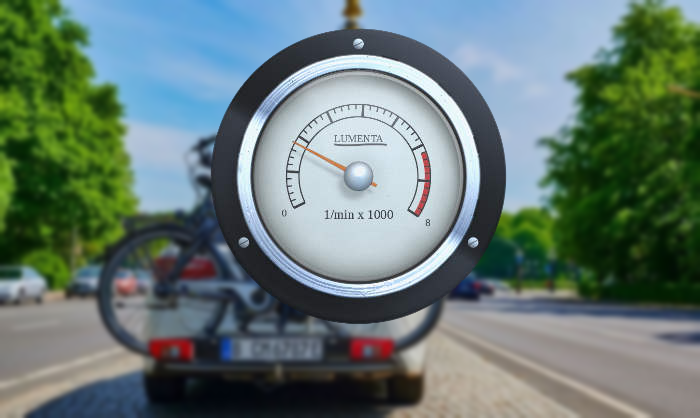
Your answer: 1800 rpm
